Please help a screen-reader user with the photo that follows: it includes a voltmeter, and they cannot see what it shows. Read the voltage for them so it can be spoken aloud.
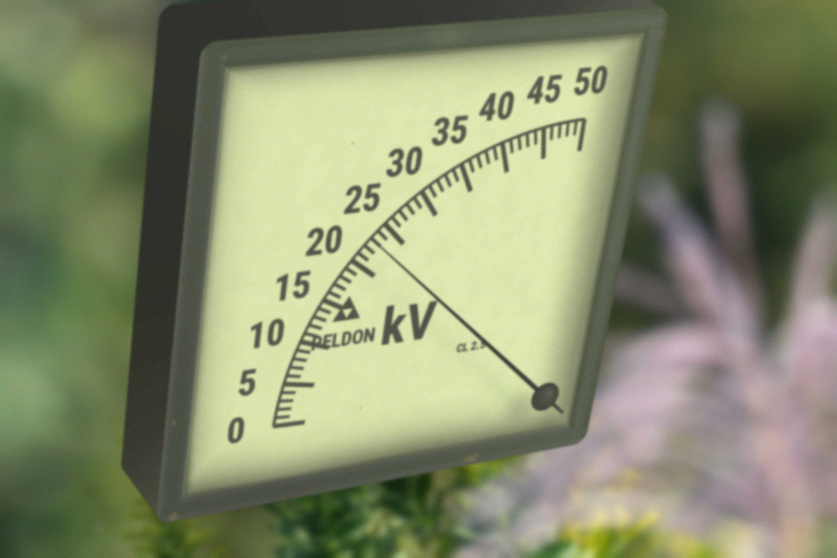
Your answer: 23 kV
